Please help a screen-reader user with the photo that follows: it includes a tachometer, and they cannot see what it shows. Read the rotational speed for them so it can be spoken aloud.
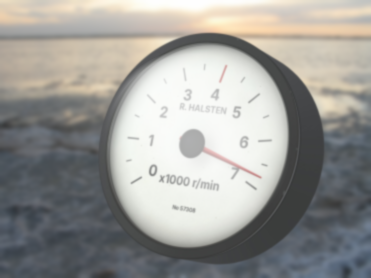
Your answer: 6750 rpm
